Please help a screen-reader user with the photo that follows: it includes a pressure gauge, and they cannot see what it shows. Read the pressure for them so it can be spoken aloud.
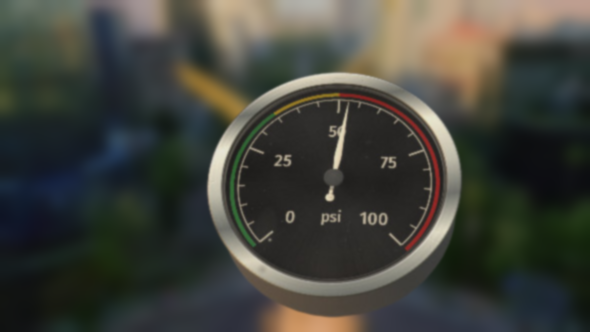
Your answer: 52.5 psi
